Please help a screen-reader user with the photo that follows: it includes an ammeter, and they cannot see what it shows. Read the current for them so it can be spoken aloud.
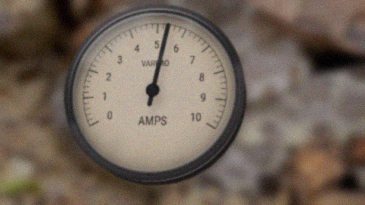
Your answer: 5.4 A
